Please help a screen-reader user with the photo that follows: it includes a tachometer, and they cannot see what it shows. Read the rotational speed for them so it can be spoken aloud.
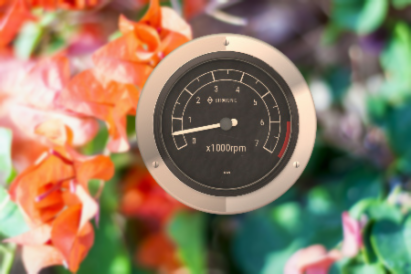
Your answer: 500 rpm
